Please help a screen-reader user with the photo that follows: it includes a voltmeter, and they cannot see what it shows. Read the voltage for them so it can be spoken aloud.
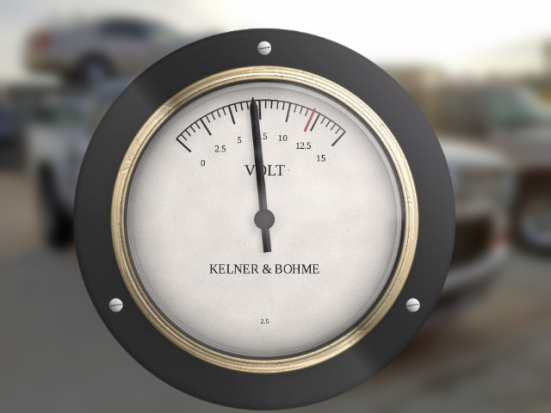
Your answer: 7 V
